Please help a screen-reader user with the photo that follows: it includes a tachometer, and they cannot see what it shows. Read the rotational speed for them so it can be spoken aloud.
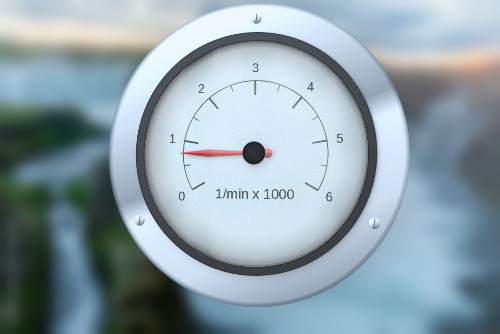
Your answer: 750 rpm
